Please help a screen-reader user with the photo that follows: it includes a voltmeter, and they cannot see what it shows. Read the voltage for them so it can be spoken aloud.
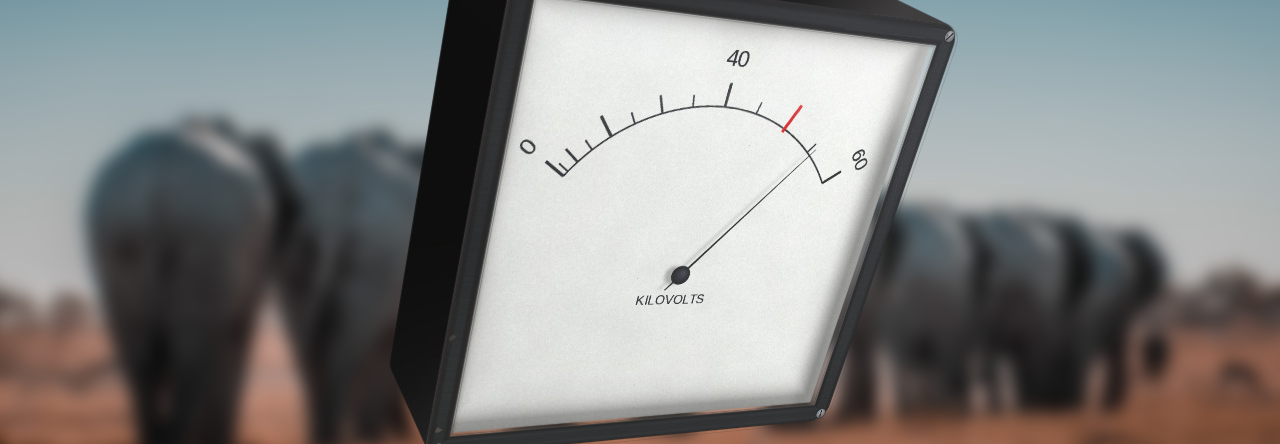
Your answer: 55 kV
